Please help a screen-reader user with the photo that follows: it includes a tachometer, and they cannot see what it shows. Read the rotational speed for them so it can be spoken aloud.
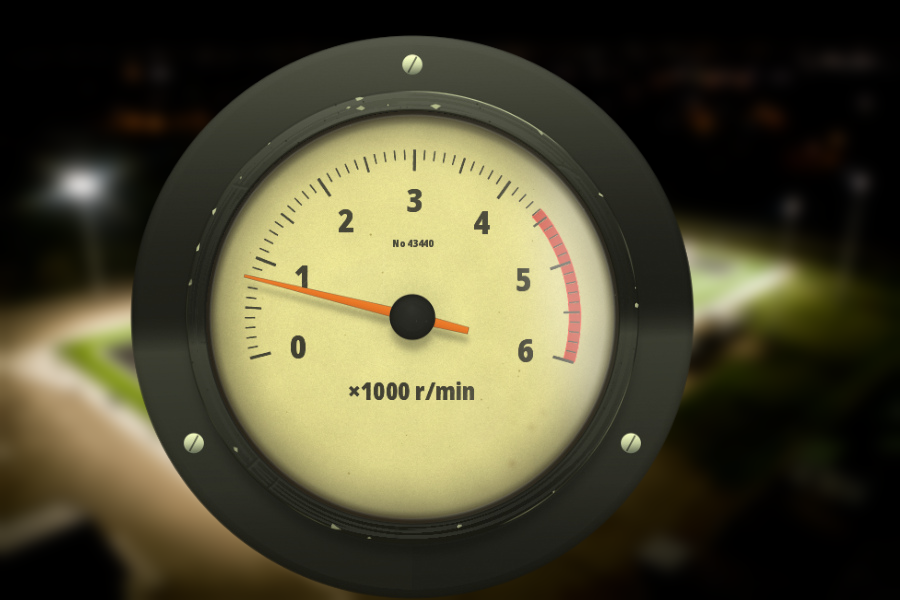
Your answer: 800 rpm
